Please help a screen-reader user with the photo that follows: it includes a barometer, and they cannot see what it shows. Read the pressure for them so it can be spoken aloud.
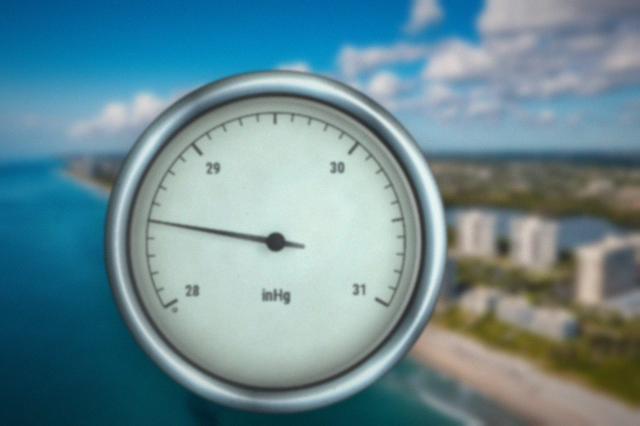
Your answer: 28.5 inHg
